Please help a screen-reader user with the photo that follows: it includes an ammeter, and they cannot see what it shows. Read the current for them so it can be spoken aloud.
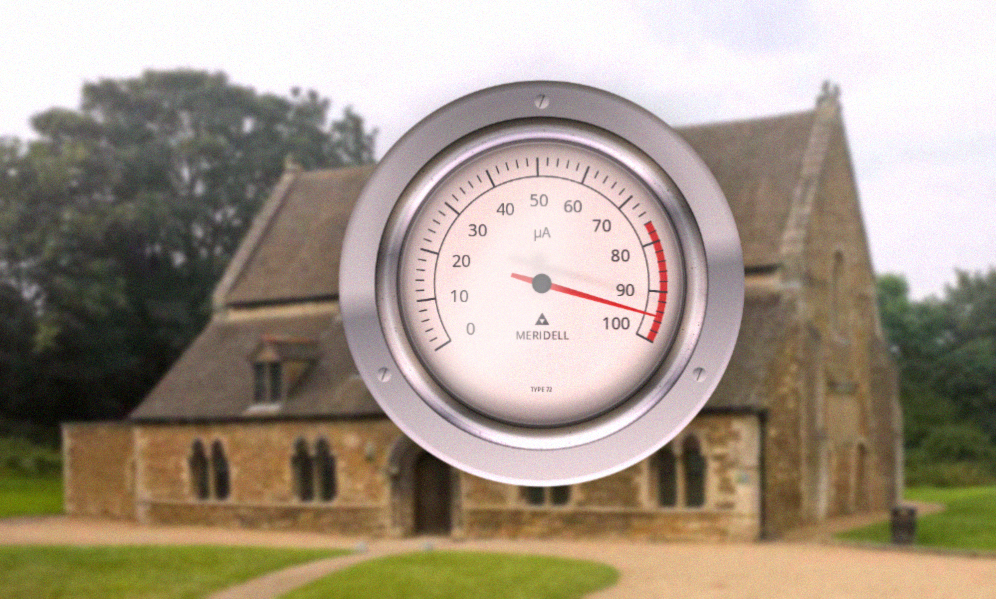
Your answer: 95 µA
